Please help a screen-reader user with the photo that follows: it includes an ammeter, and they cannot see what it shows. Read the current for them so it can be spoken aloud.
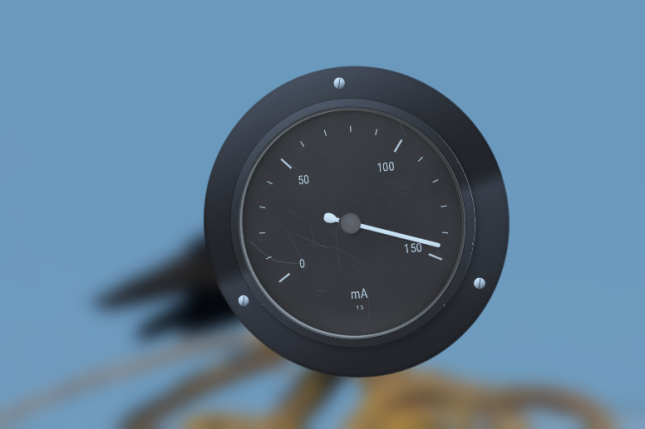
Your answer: 145 mA
